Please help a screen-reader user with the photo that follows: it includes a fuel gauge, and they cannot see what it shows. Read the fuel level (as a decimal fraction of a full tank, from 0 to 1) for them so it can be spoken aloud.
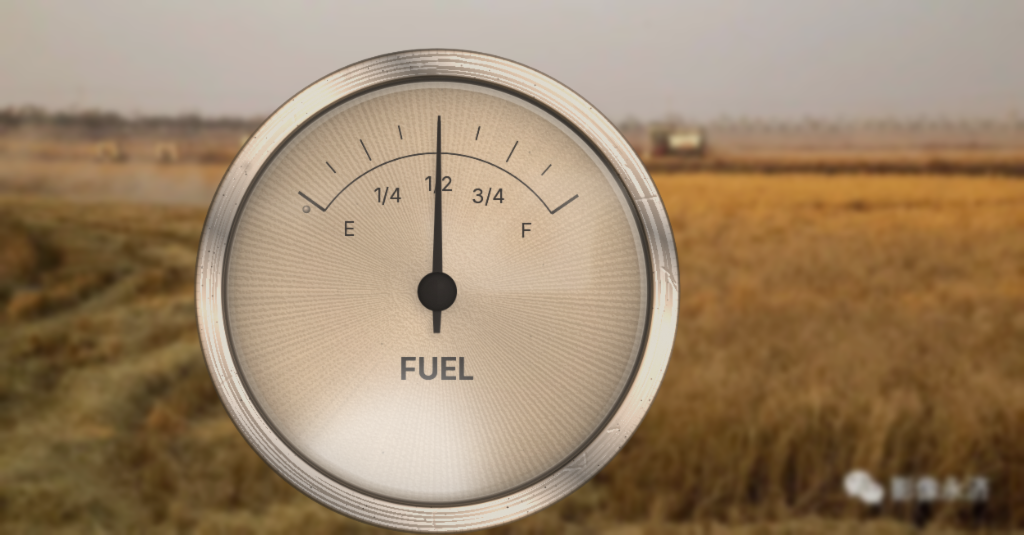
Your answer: 0.5
